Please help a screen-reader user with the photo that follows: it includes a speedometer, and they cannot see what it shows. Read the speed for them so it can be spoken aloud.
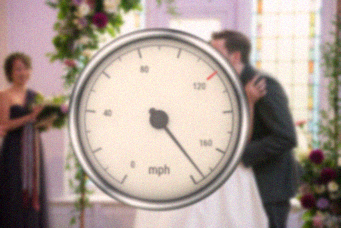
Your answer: 175 mph
